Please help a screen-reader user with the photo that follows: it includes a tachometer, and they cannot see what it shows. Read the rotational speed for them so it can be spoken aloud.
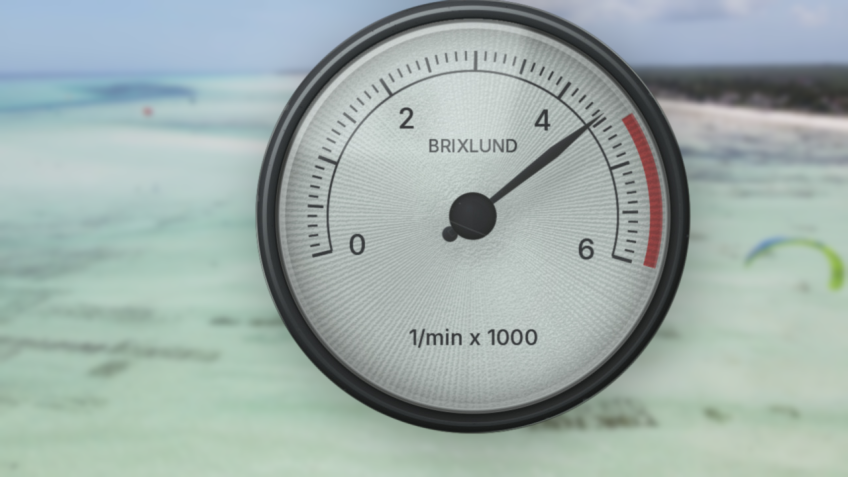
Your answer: 4450 rpm
